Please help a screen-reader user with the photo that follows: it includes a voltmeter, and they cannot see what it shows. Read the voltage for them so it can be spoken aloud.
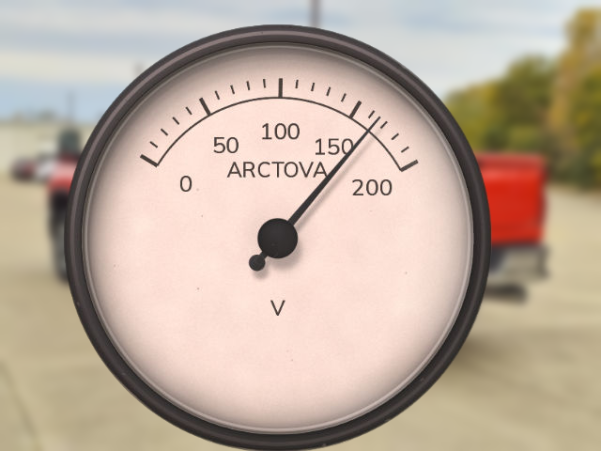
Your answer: 165 V
